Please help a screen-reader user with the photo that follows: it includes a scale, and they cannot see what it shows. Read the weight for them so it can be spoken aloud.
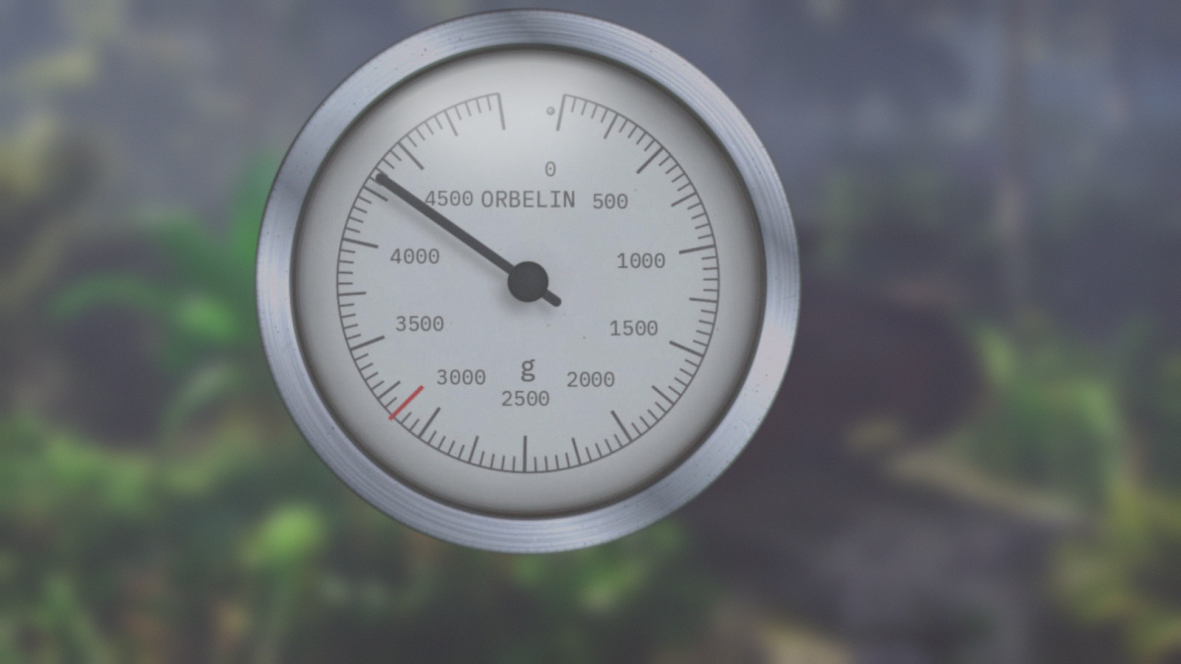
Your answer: 4325 g
